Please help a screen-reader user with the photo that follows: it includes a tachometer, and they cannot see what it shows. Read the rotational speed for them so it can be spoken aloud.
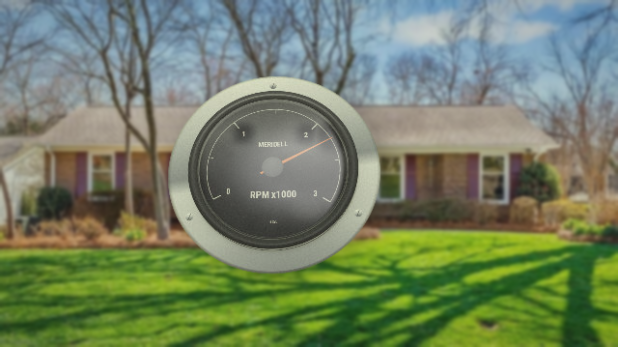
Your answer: 2250 rpm
